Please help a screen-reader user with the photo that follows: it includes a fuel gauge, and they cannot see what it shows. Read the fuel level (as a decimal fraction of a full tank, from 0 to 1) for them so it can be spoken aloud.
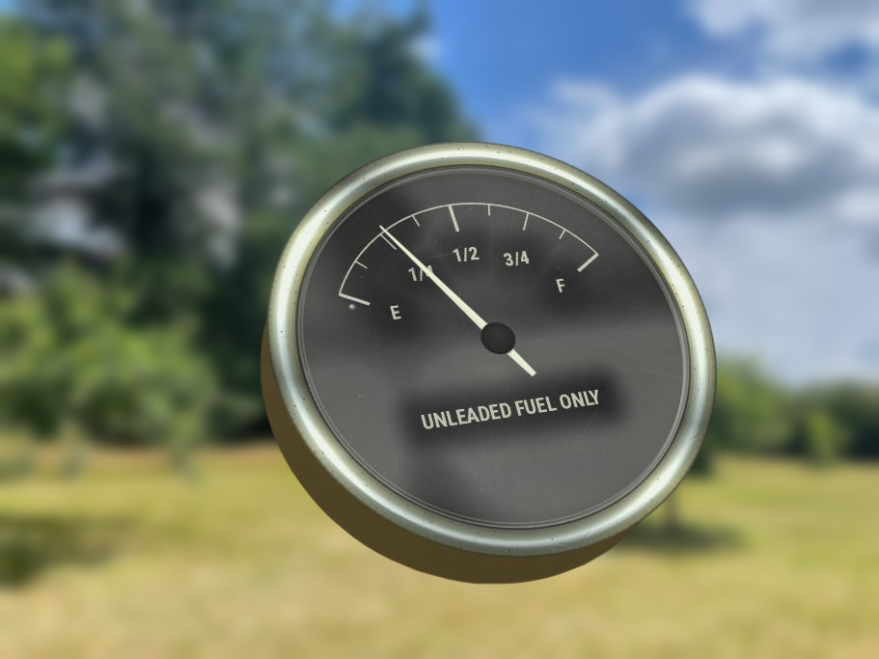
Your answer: 0.25
